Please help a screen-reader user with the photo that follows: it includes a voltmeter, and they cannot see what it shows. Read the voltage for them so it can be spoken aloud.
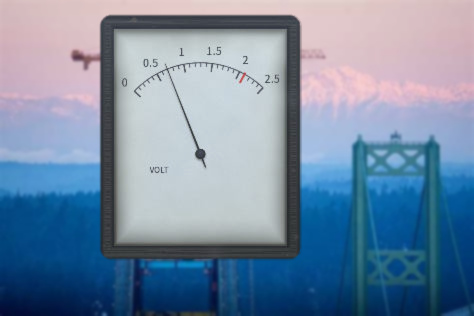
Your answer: 0.7 V
